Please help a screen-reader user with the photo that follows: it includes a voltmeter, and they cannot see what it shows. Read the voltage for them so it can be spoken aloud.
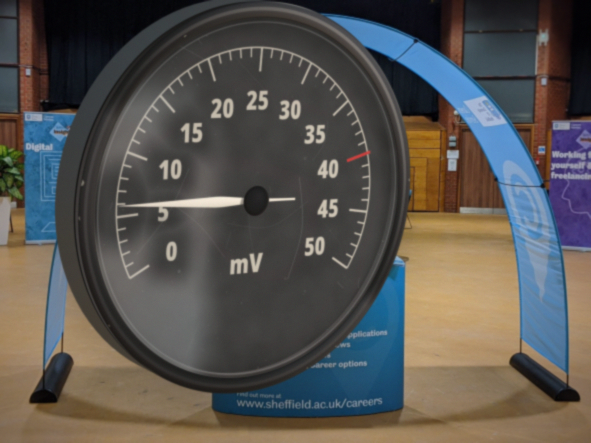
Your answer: 6 mV
